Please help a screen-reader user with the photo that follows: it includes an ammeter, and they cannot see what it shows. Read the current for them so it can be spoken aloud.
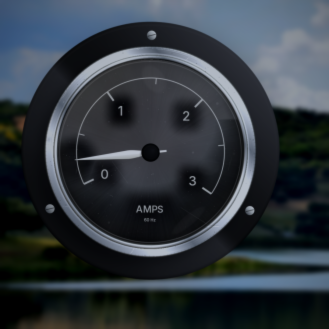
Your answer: 0.25 A
